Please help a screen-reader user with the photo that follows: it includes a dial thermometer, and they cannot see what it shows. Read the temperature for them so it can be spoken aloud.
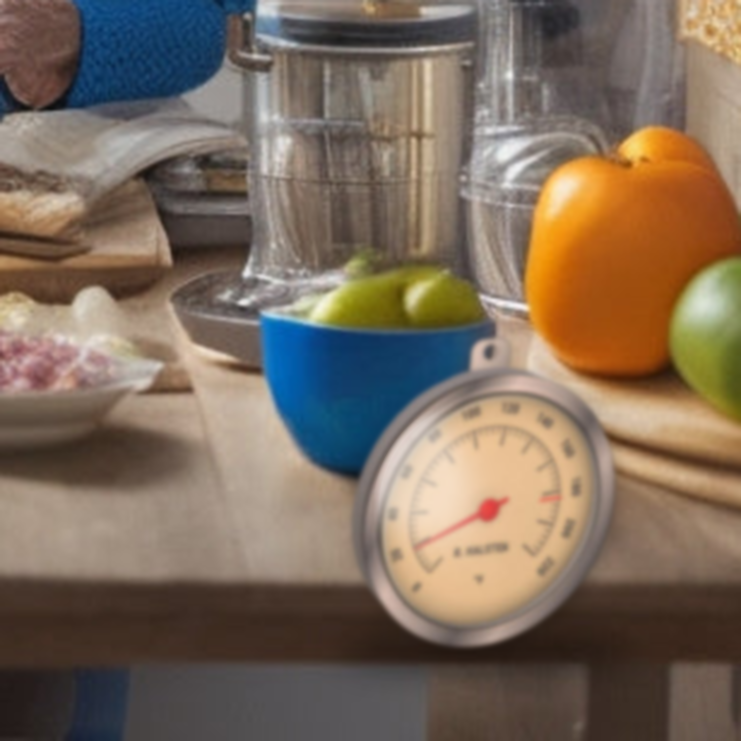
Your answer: 20 °F
